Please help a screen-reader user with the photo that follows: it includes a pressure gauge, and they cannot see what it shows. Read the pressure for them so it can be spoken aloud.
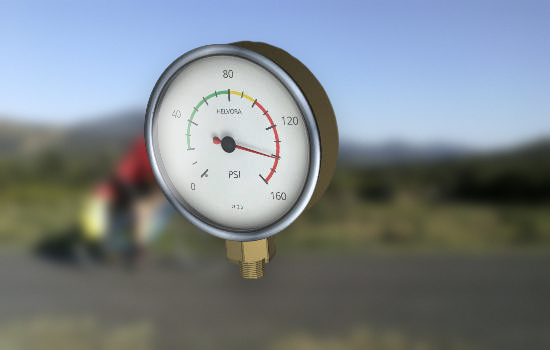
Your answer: 140 psi
